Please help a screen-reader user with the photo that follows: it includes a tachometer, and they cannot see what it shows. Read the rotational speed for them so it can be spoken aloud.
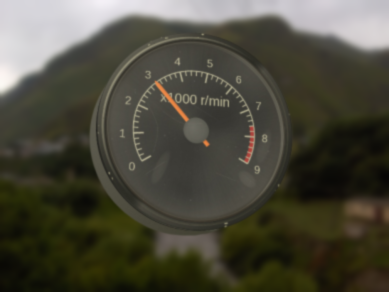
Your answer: 3000 rpm
